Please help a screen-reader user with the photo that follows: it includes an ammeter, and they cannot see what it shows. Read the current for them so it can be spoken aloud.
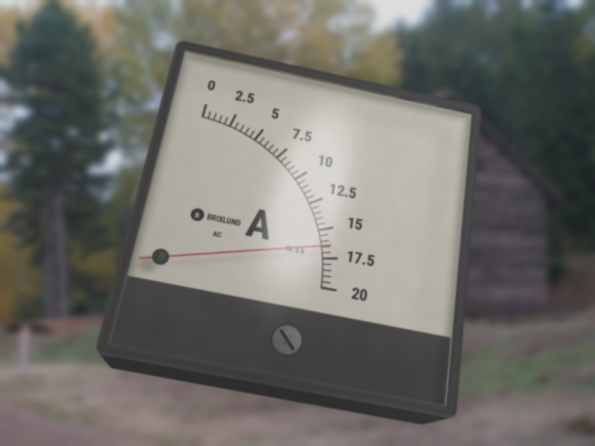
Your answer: 16.5 A
